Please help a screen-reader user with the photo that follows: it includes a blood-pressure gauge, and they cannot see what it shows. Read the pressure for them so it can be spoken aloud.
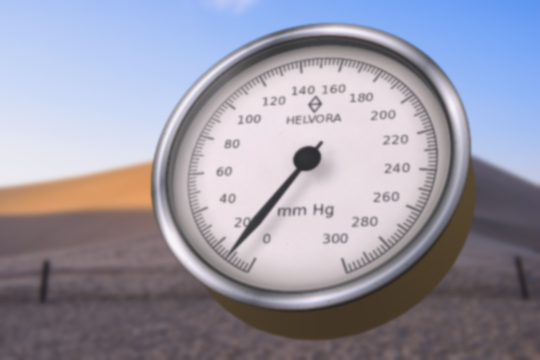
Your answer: 10 mmHg
